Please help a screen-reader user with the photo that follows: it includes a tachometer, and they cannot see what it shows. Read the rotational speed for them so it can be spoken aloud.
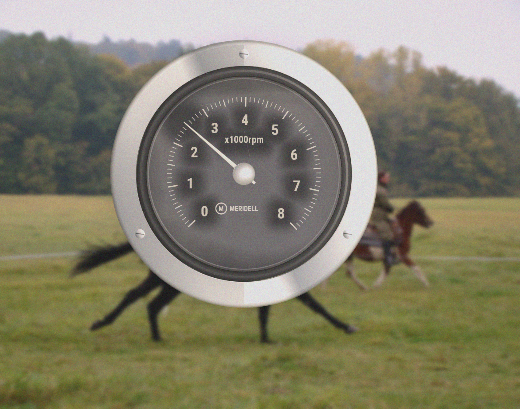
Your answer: 2500 rpm
